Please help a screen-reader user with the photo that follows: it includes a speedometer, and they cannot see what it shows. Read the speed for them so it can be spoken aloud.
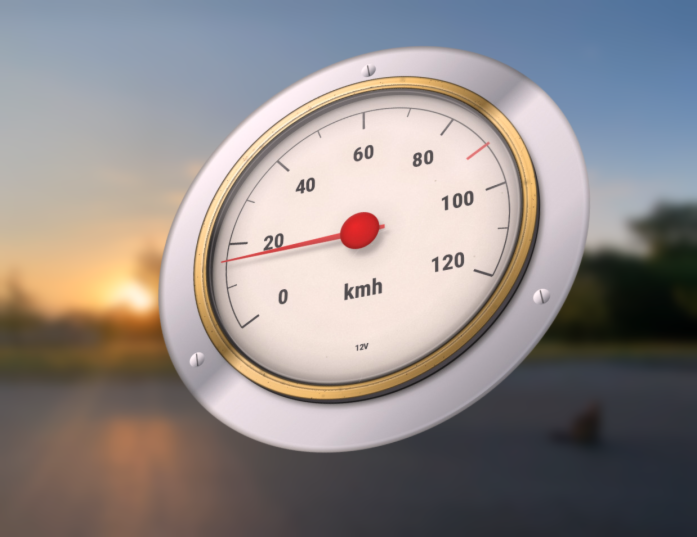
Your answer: 15 km/h
